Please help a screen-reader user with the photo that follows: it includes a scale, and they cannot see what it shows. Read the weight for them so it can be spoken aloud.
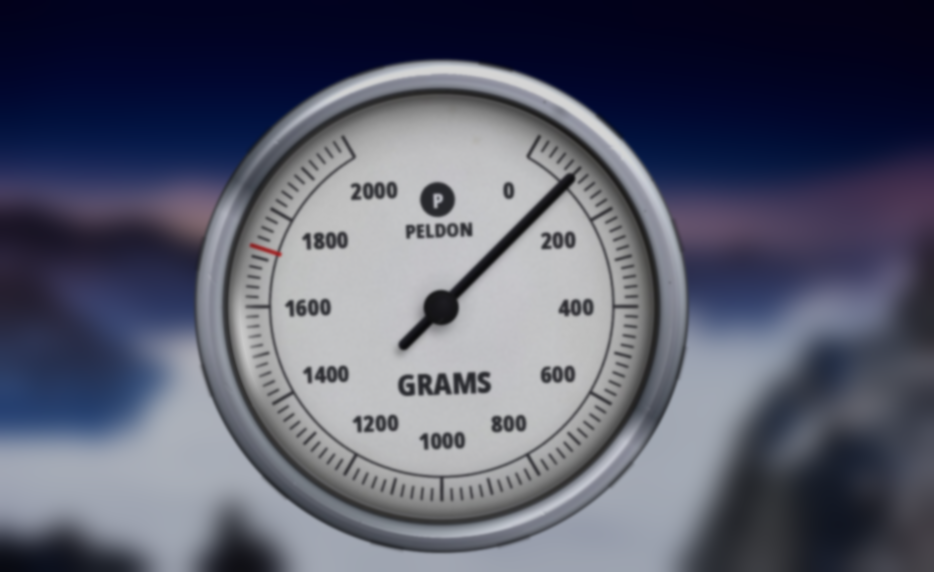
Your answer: 100 g
